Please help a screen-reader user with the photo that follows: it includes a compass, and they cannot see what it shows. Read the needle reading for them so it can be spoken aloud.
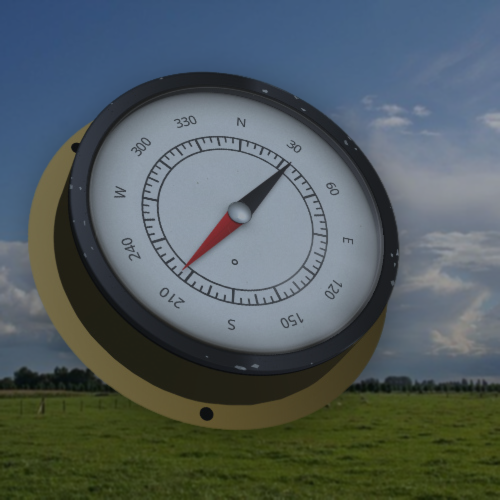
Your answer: 215 °
